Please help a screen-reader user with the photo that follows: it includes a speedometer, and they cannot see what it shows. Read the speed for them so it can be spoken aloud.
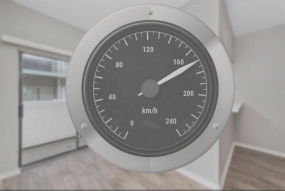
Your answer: 170 km/h
